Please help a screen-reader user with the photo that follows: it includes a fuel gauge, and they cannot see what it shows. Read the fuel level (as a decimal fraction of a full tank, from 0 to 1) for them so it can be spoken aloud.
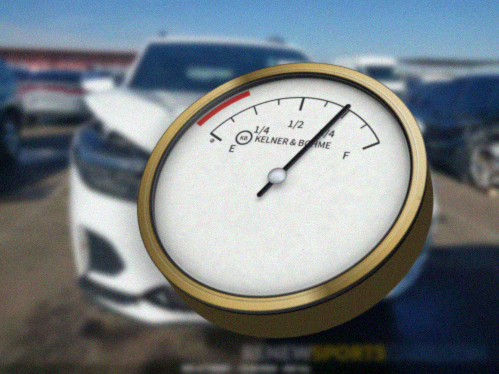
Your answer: 0.75
